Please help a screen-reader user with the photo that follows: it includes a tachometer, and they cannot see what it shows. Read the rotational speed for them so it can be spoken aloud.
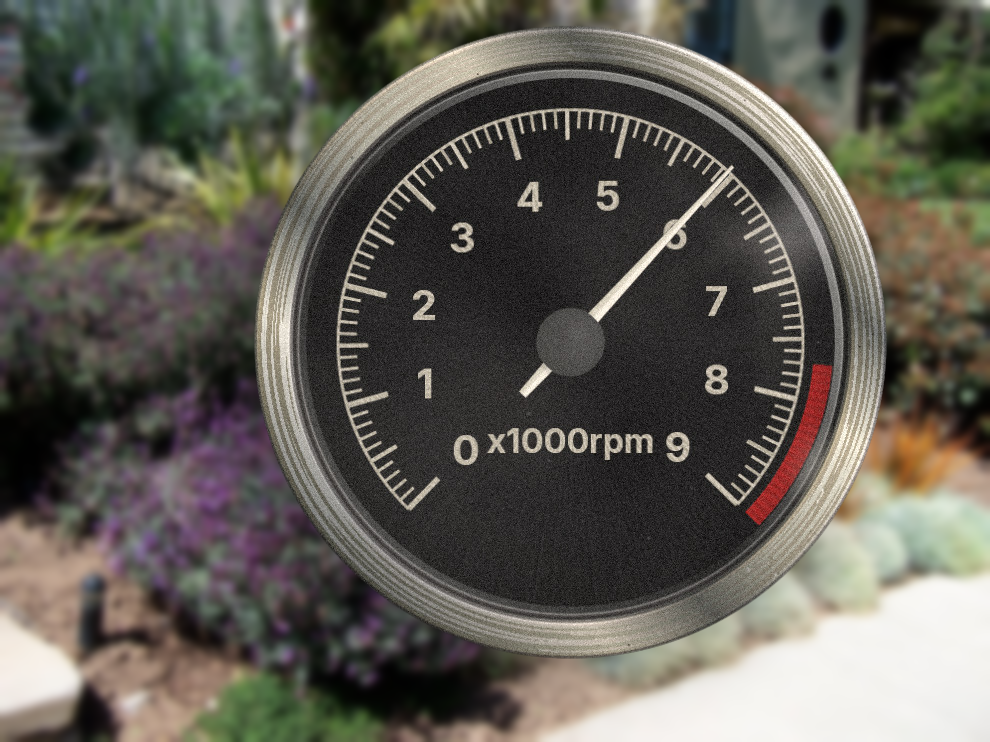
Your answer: 5950 rpm
